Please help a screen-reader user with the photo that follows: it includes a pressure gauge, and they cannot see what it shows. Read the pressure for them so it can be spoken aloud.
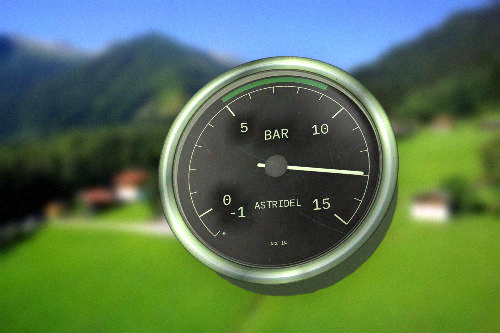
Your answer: 13 bar
